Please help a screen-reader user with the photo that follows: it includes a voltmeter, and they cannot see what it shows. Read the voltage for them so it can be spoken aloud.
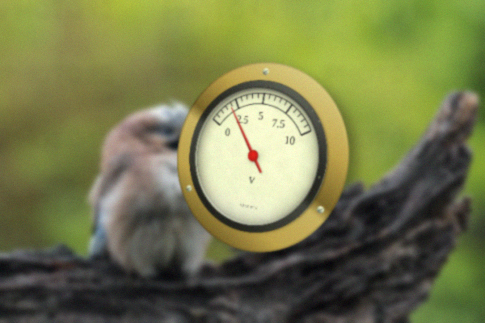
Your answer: 2 V
